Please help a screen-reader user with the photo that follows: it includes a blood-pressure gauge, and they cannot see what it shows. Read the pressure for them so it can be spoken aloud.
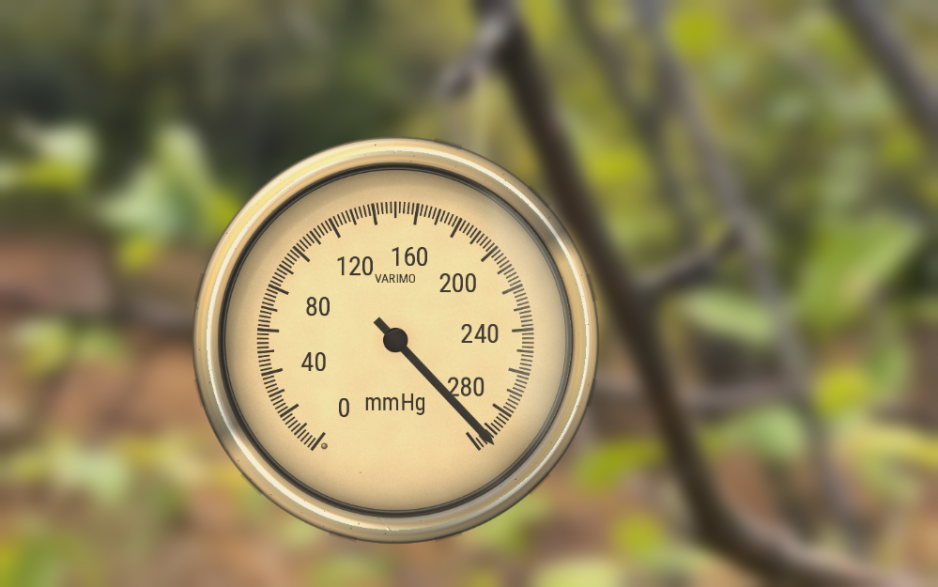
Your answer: 294 mmHg
